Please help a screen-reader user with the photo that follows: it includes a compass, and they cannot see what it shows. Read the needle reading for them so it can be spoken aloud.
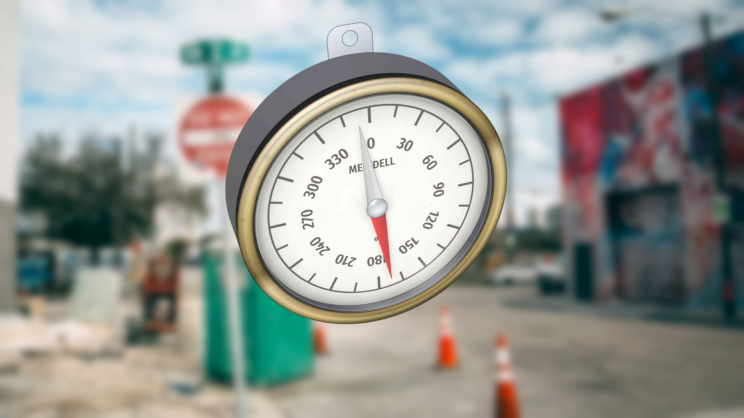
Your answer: 172.5 °
